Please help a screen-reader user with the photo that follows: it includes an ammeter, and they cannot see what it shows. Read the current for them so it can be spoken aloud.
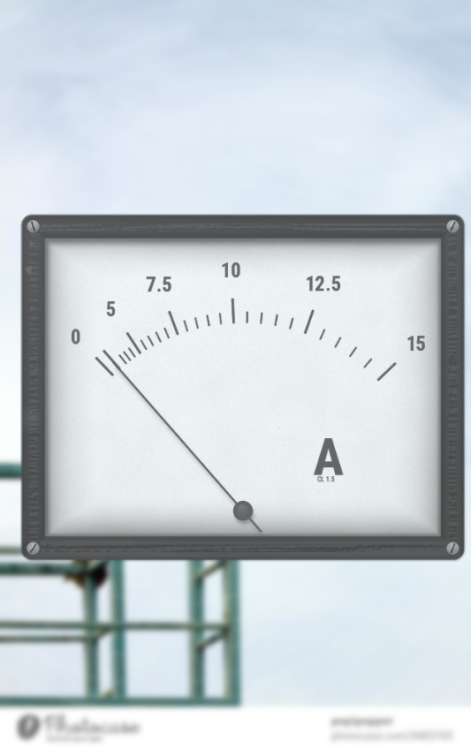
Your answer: 2.5 A
